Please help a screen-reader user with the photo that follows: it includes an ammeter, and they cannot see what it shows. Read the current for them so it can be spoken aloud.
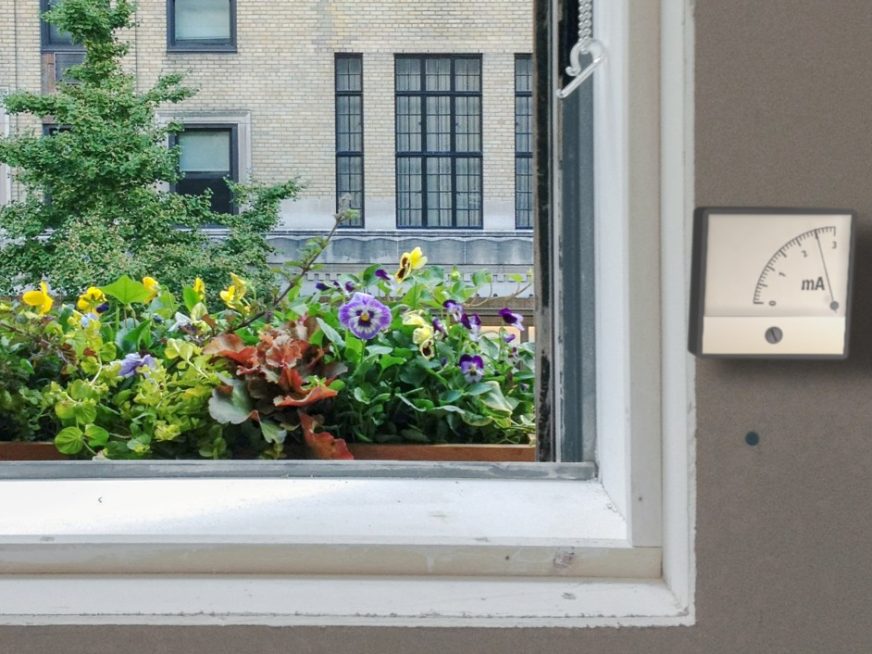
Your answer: 2.5 mA
